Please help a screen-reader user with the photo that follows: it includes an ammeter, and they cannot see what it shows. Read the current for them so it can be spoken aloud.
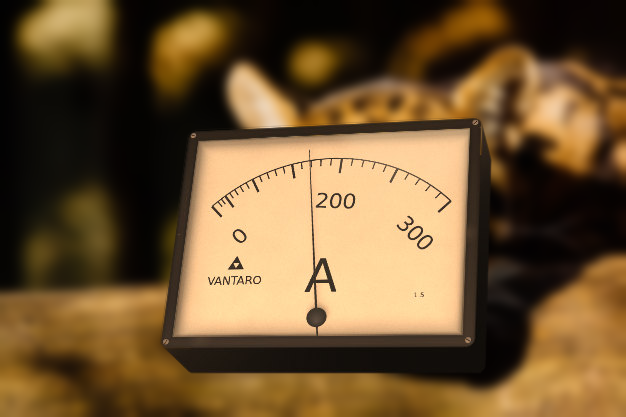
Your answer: 170 A
